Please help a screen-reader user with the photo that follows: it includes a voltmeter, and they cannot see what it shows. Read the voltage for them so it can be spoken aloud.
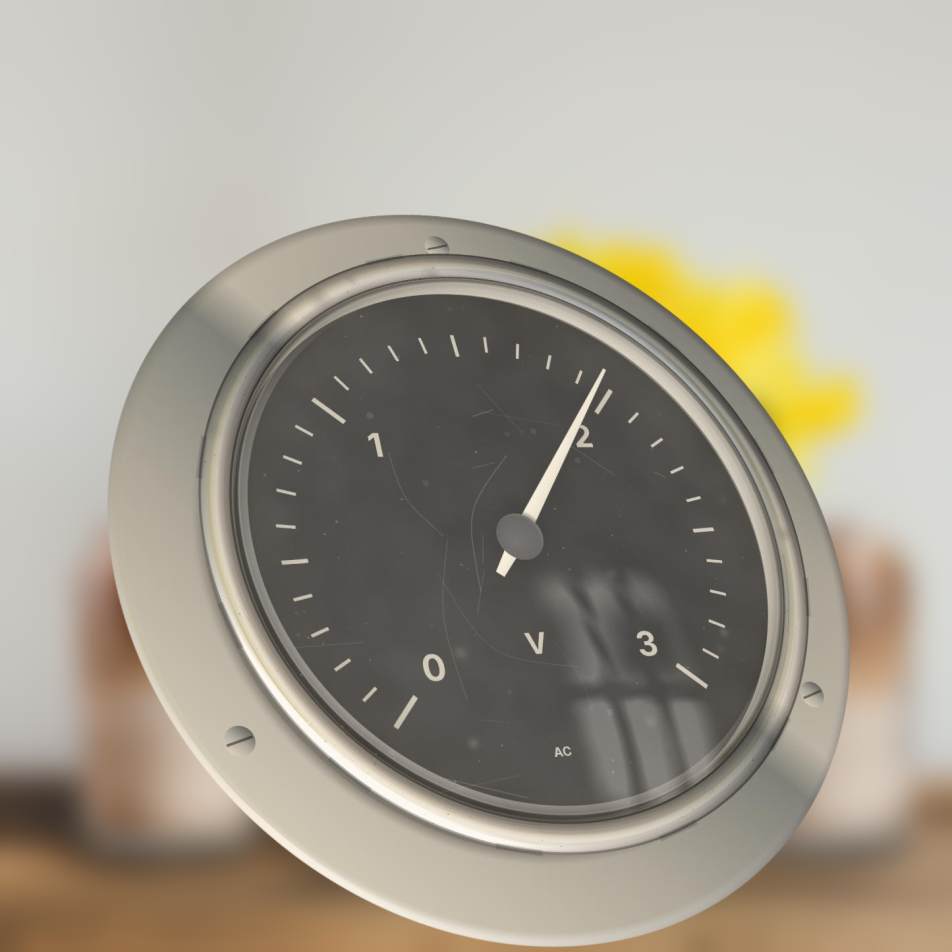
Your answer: 1.95 V
